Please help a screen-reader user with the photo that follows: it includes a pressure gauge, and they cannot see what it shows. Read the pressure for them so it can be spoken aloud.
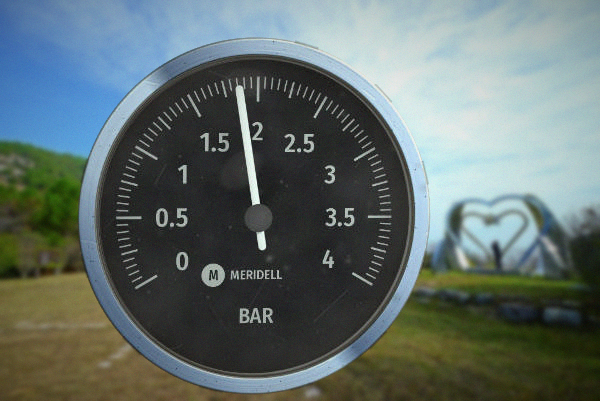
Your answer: 1.85 bar
